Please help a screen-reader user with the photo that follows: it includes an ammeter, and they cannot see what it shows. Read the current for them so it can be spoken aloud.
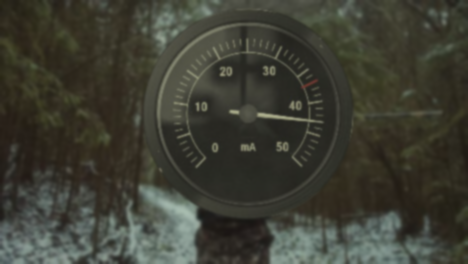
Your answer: 43 mA
